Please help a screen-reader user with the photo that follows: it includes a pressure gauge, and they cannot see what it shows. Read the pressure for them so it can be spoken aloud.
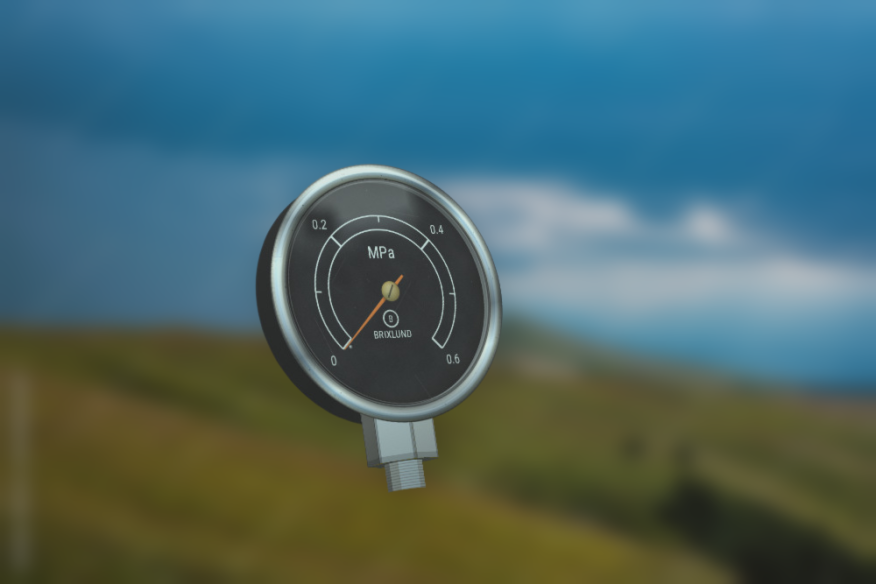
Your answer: 0 MPa
